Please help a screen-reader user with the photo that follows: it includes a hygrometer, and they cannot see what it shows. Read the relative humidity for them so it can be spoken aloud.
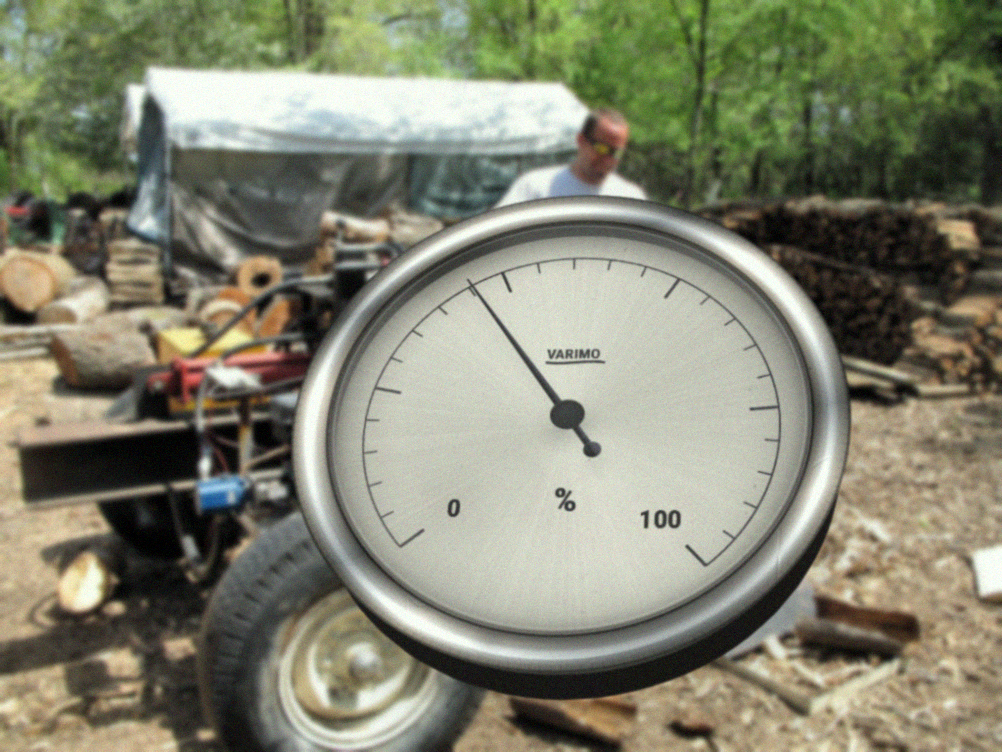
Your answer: 36 %
